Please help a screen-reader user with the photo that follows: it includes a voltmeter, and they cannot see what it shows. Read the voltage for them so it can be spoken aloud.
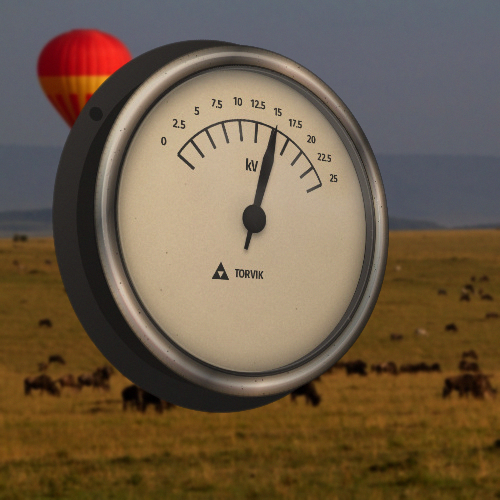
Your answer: 15 kV
